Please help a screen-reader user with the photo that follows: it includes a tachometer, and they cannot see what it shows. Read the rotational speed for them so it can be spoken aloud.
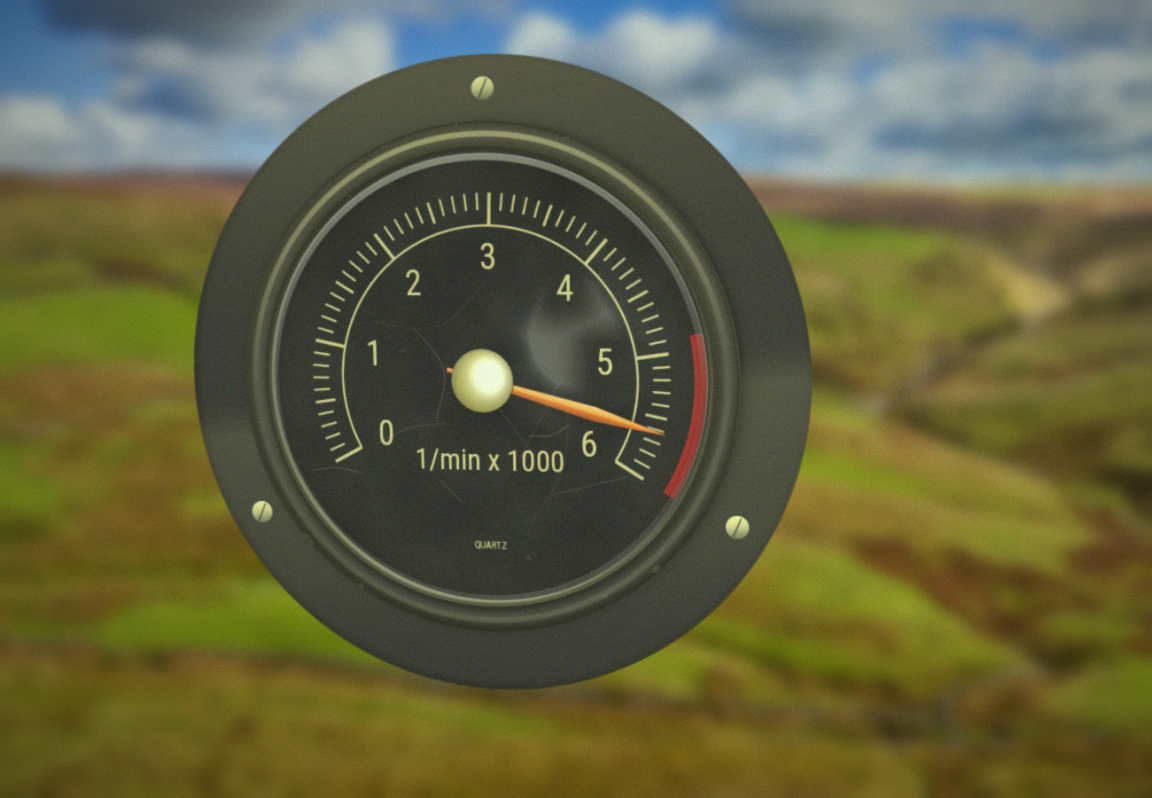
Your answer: 5600 rpm
